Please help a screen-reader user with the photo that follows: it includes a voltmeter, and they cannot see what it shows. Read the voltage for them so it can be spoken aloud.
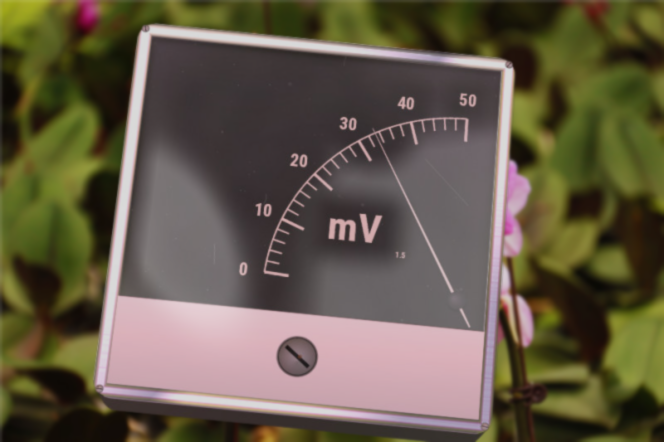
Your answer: 33 mV
